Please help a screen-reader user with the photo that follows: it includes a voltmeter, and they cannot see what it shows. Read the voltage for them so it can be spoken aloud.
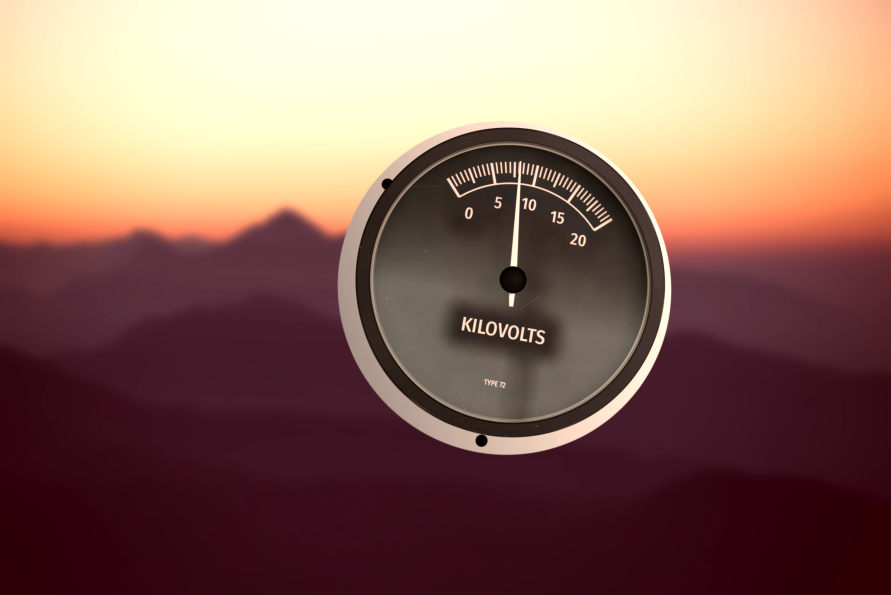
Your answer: 8 kV
